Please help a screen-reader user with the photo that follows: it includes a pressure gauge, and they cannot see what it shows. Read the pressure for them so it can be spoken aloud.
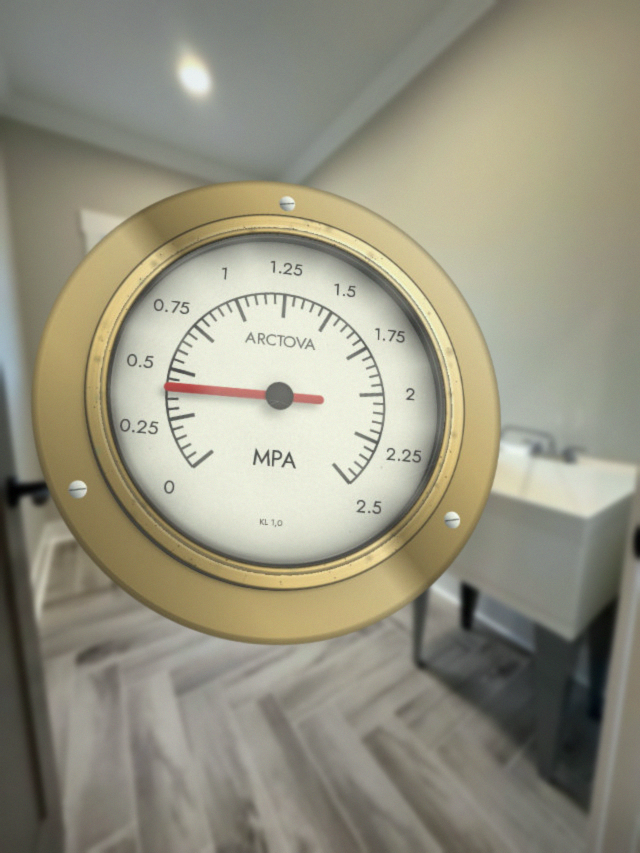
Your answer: 0.4 MPa
